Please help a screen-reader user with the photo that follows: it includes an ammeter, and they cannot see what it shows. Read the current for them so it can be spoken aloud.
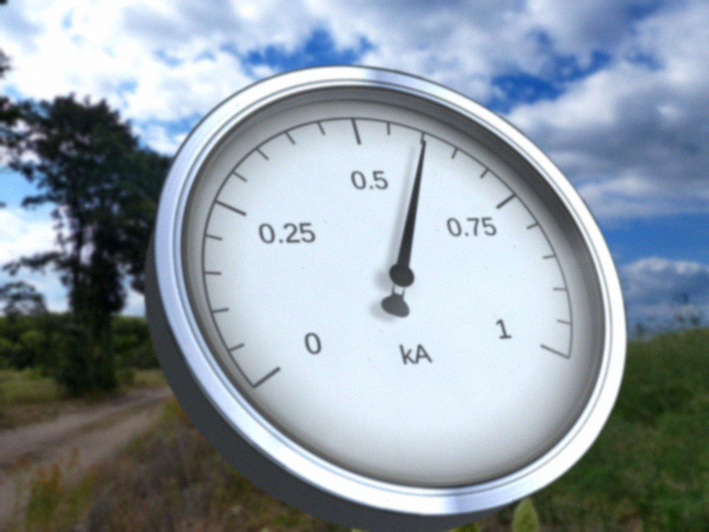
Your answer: 0.6 kA
